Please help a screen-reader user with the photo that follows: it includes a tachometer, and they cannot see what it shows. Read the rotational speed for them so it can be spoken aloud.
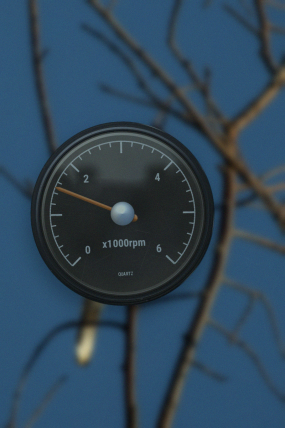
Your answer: 1500 rpm
